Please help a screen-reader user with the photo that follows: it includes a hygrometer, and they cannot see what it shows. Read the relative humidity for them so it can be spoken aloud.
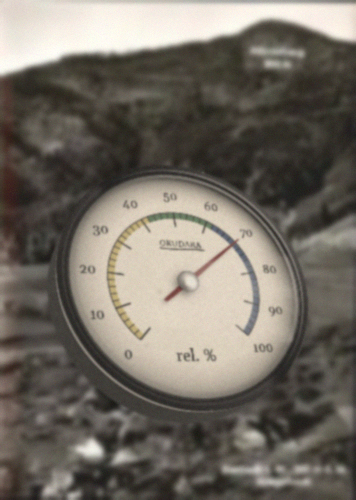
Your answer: 70 %
